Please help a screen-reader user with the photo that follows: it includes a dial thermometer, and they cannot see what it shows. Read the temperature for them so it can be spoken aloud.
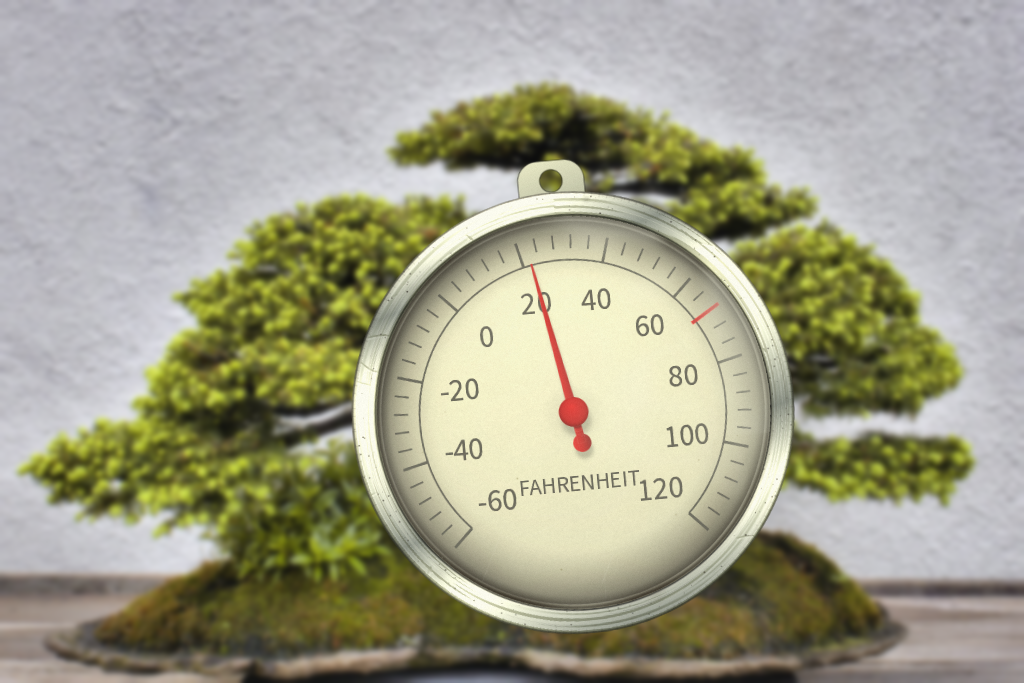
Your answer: 22 °F
